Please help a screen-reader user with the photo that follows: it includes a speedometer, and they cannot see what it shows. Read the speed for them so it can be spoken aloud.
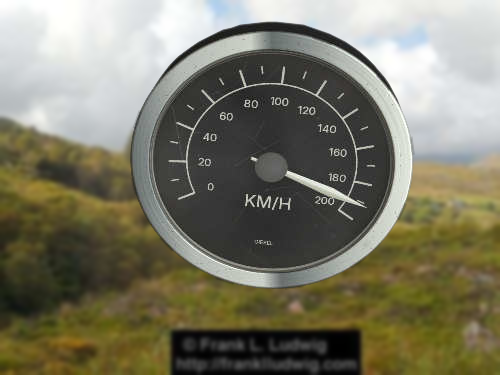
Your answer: 190 km/h
